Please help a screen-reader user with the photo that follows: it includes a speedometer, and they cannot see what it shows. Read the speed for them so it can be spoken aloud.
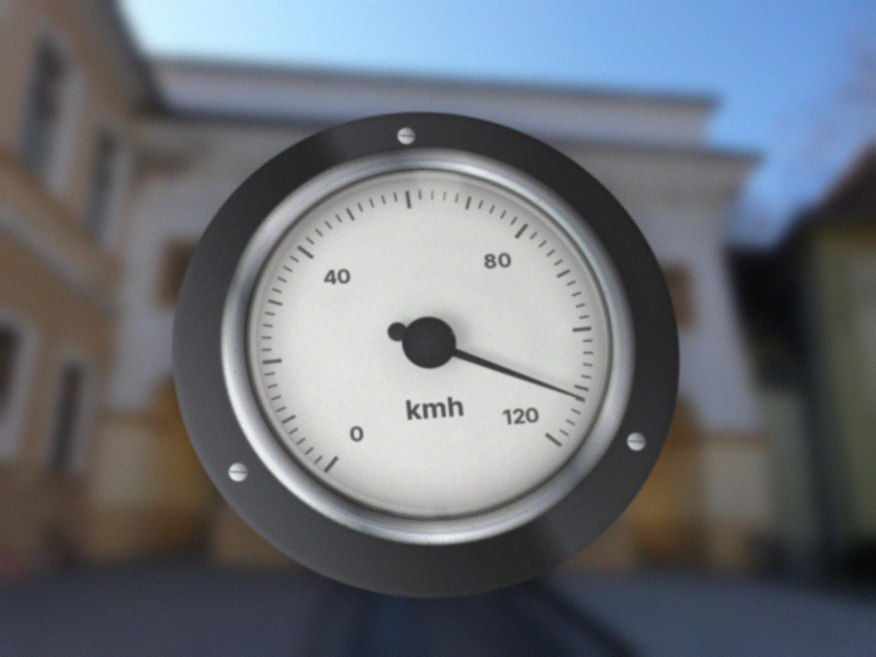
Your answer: 112 km/h
